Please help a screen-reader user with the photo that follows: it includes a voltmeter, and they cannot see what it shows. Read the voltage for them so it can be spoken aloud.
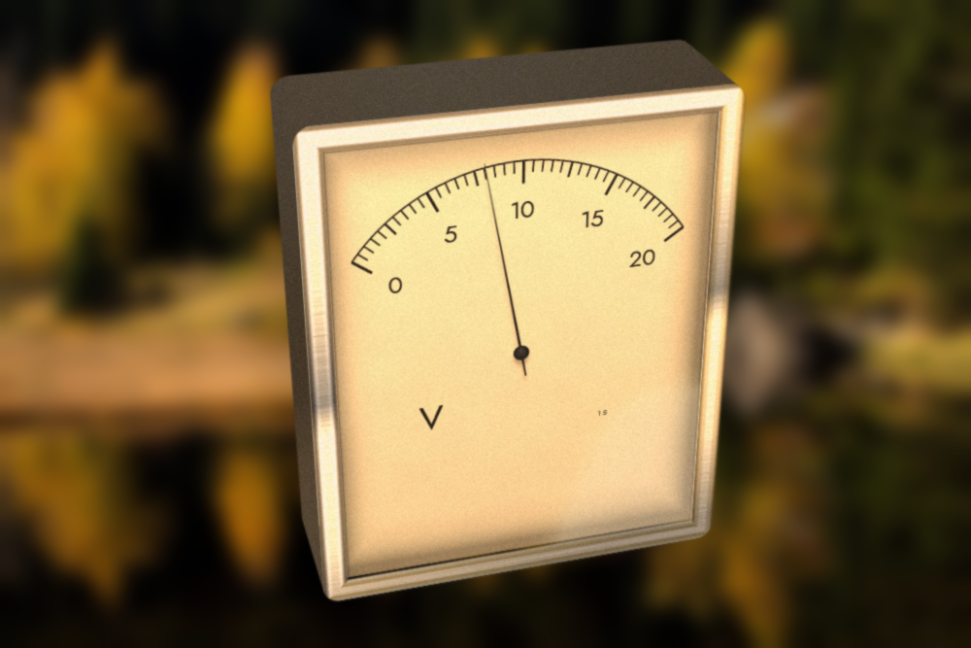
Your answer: 8 V
